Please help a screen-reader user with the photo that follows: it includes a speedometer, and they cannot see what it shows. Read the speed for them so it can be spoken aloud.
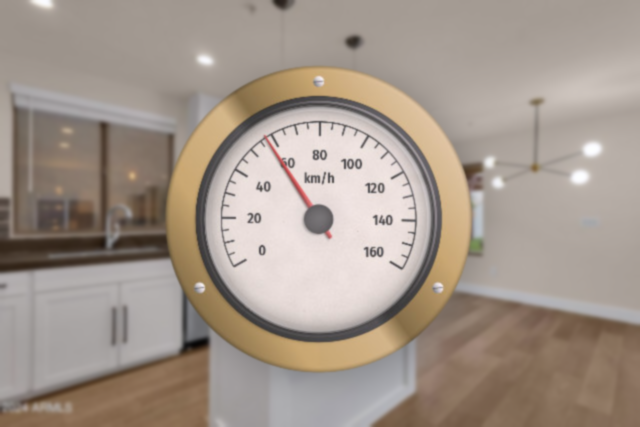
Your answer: 57.5 km/h
